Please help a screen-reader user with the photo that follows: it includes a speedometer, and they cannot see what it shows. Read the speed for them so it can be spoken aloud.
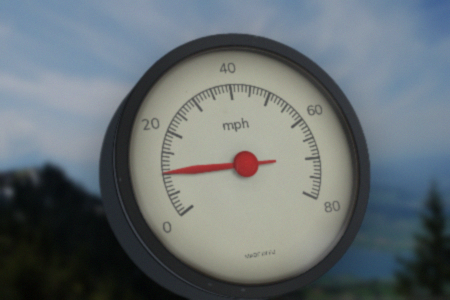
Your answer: 10 mph
